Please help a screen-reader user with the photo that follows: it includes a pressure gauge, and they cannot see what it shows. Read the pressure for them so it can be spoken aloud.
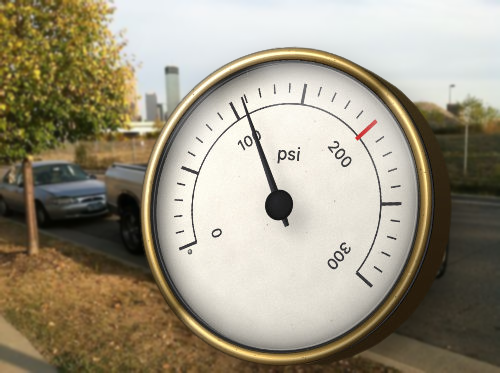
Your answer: 110 psi
